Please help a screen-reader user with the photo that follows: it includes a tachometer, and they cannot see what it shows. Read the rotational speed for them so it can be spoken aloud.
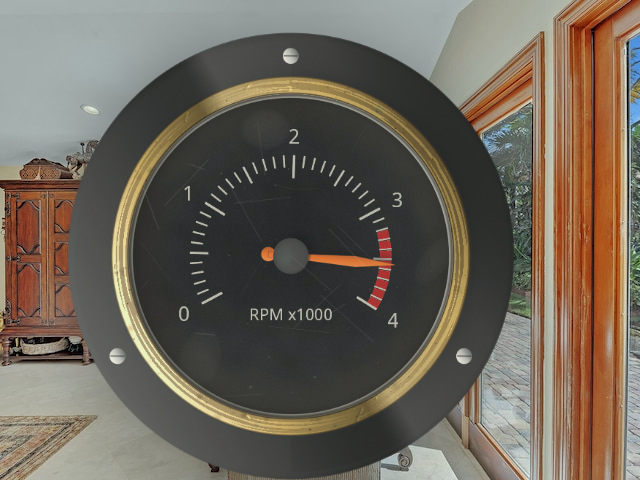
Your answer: 3550 rpm
